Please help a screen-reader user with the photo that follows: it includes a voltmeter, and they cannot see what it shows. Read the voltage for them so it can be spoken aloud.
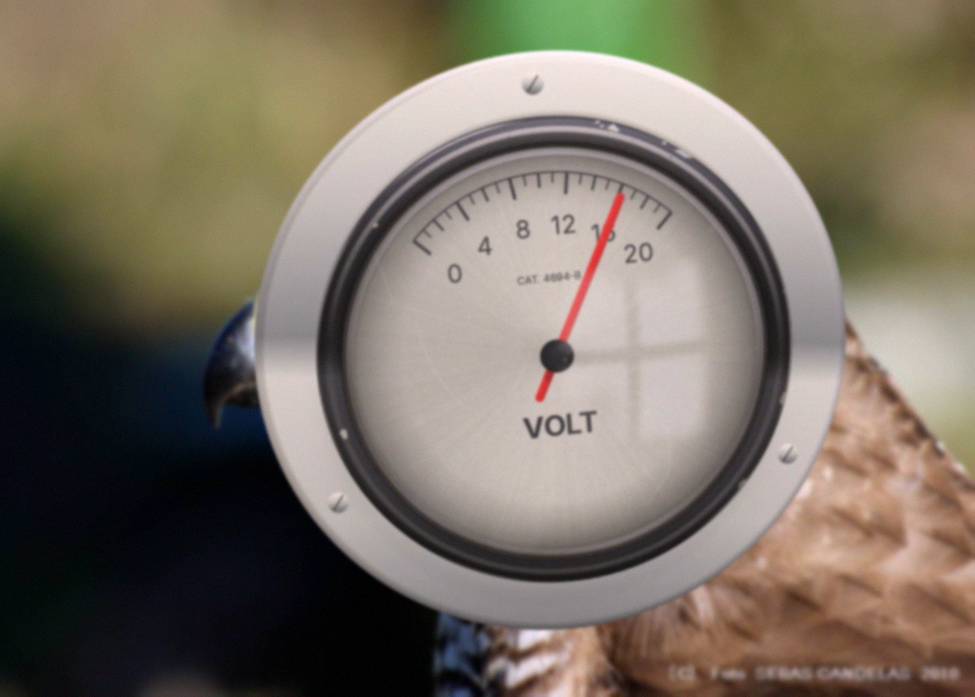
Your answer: 16 V
